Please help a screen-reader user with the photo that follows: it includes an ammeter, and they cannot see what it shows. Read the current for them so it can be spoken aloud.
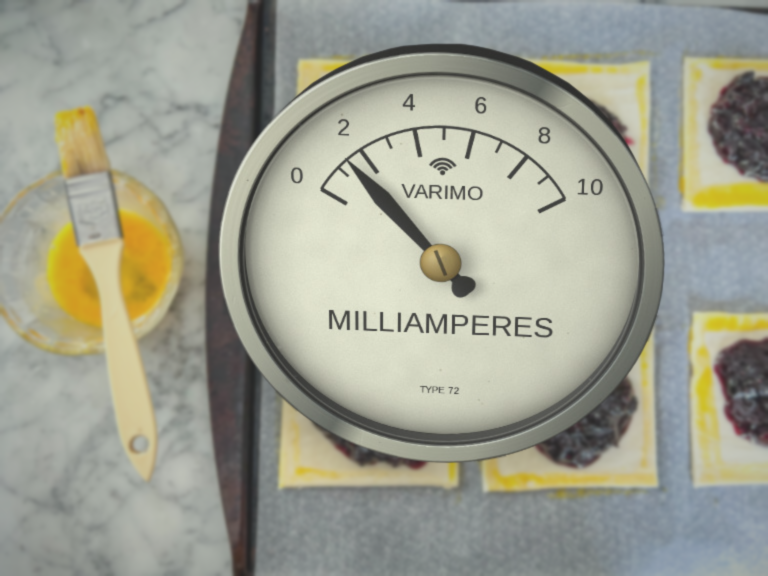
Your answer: 1.5 mA
